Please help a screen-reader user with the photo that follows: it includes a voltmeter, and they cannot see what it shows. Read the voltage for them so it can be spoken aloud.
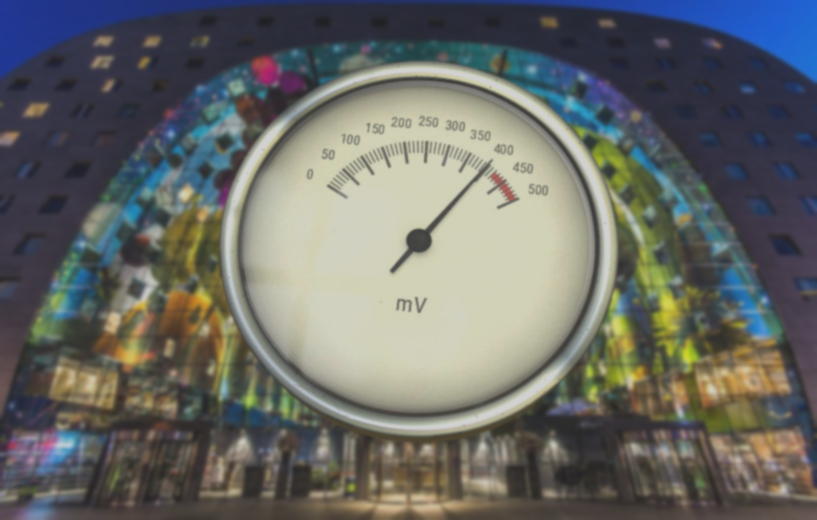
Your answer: 400 mV
